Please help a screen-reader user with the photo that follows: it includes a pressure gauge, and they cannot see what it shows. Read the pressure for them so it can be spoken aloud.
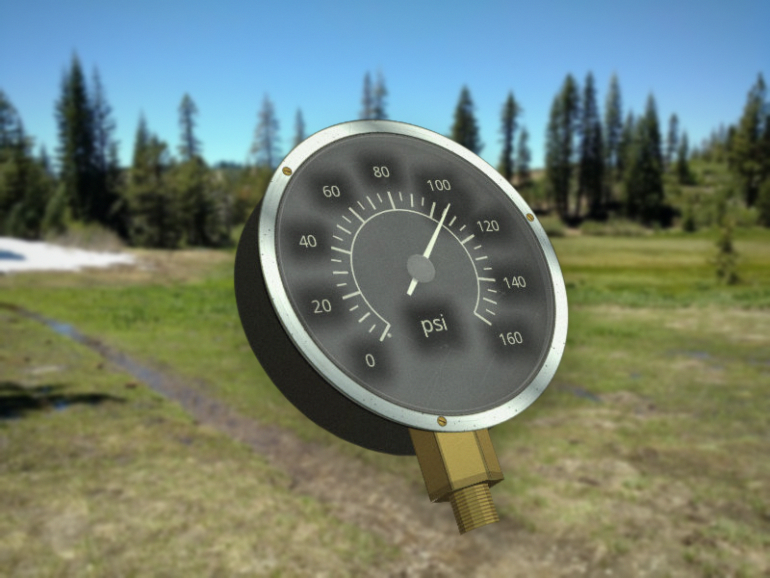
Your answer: 105 psi
